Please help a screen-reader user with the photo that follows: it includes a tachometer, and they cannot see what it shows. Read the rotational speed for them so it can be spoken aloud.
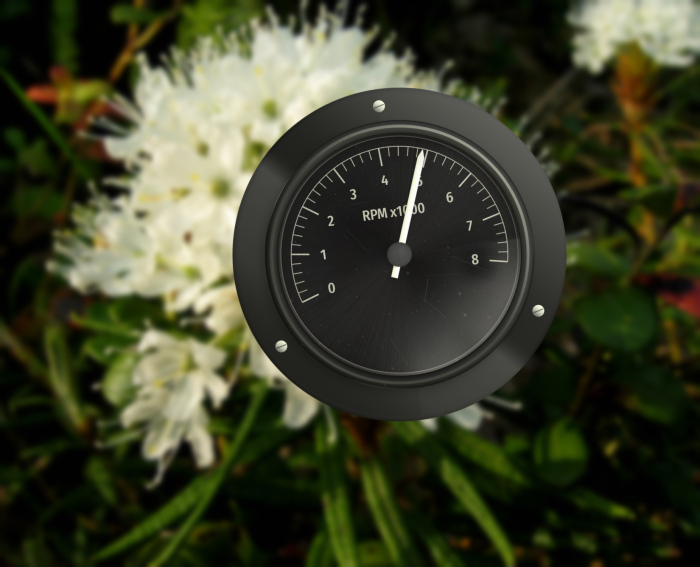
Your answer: 4900 rpm
